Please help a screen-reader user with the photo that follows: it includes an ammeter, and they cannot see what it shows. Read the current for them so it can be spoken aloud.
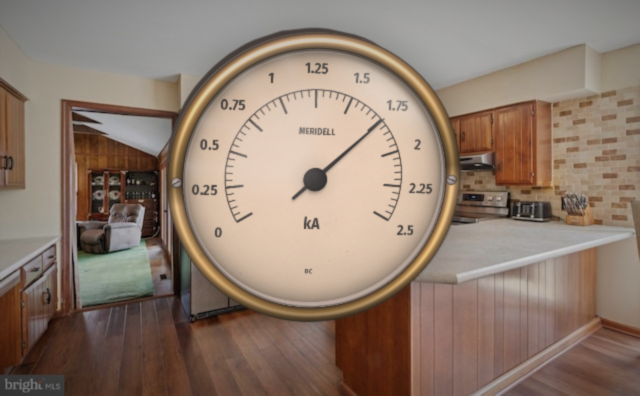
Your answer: 1.75 kA
